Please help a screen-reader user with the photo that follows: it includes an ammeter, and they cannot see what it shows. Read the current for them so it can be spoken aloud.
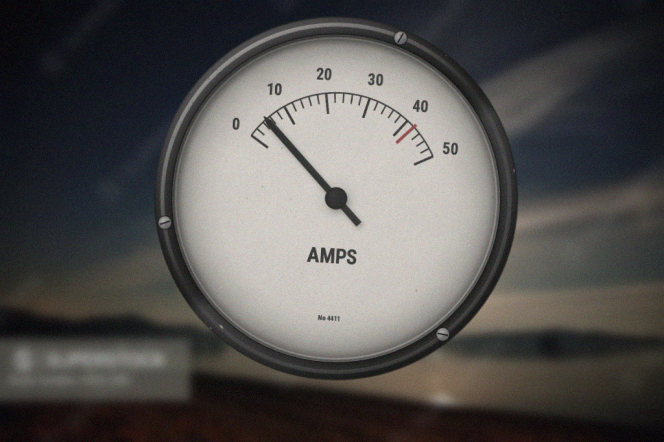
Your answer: 5 A
